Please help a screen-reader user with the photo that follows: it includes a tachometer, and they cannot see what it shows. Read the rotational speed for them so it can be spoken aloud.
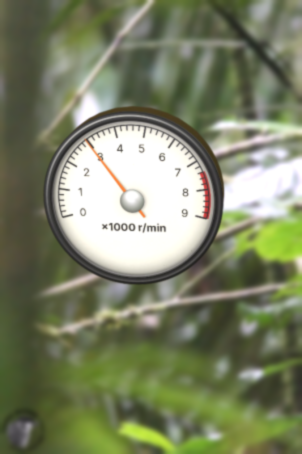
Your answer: 3000 rpm
